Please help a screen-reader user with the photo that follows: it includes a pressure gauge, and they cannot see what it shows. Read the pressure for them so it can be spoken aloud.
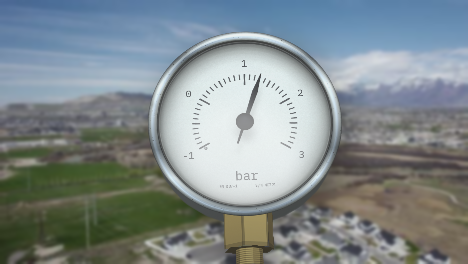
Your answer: 1.3 bar
